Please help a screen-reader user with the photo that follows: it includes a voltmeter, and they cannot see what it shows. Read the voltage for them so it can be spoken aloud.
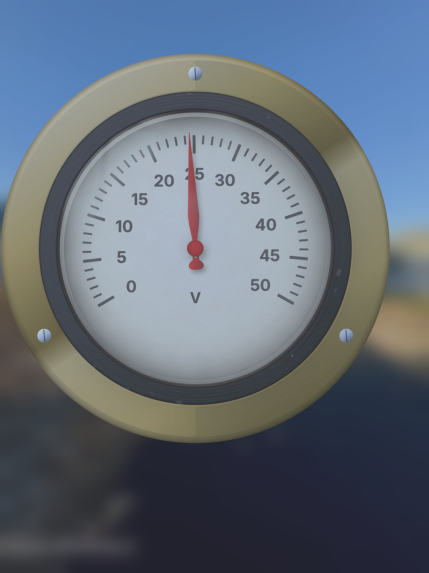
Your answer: 24.5 V
